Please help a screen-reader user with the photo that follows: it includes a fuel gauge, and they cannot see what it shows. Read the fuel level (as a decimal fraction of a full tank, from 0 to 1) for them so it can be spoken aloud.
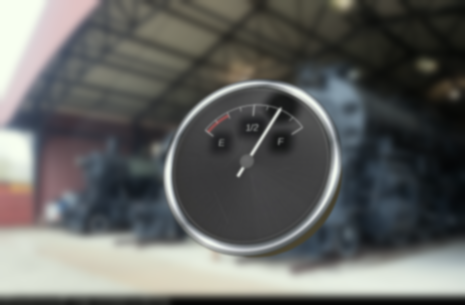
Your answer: 0.75
